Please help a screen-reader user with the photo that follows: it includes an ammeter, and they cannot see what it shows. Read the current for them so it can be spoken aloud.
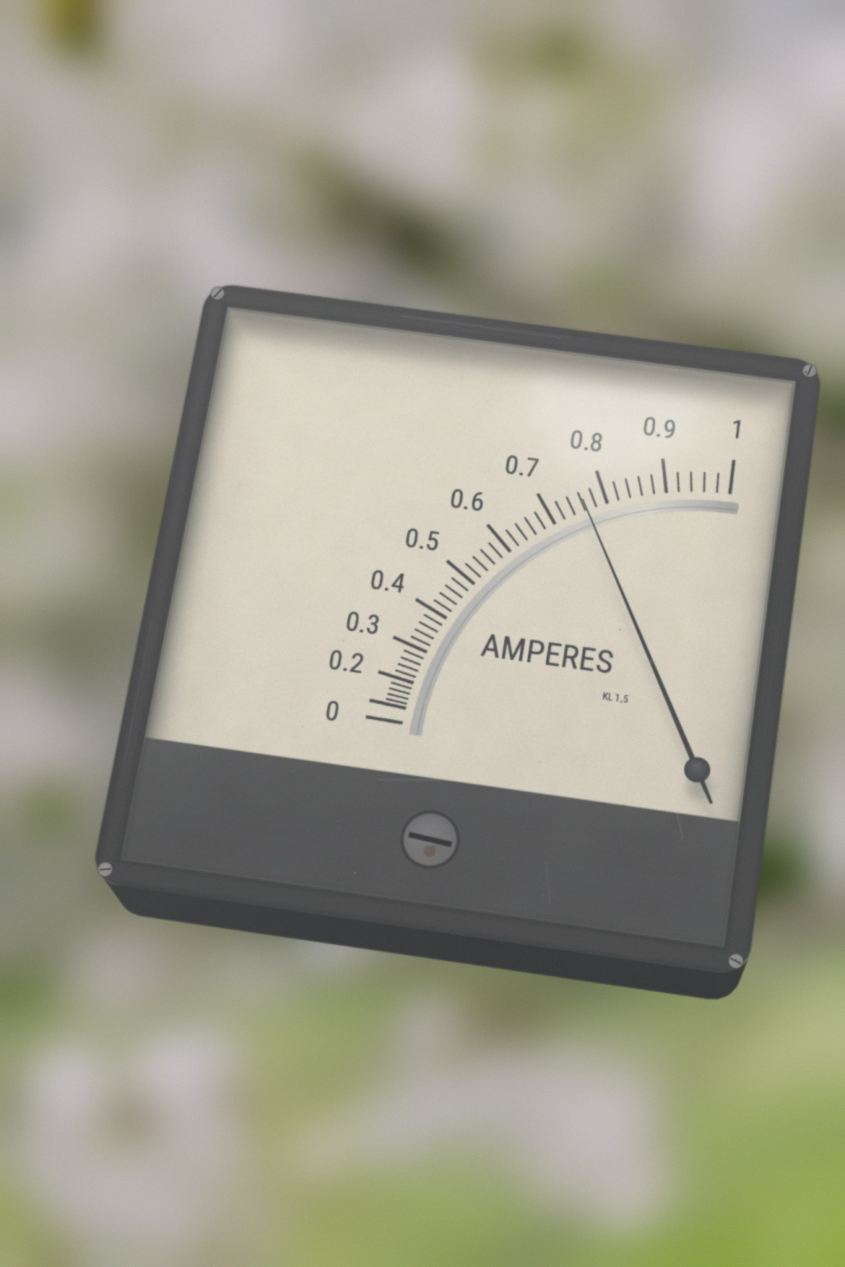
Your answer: 0.76 A
